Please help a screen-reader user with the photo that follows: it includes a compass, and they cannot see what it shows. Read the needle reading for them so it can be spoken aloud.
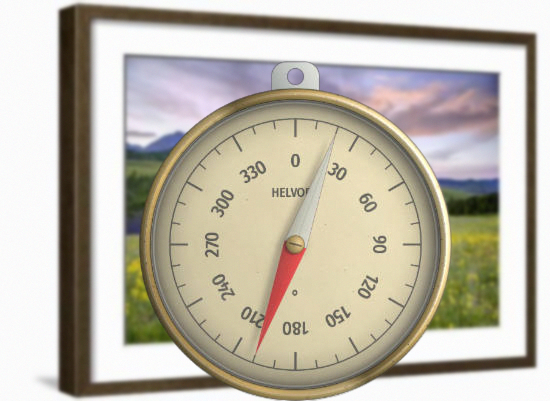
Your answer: 200 °
